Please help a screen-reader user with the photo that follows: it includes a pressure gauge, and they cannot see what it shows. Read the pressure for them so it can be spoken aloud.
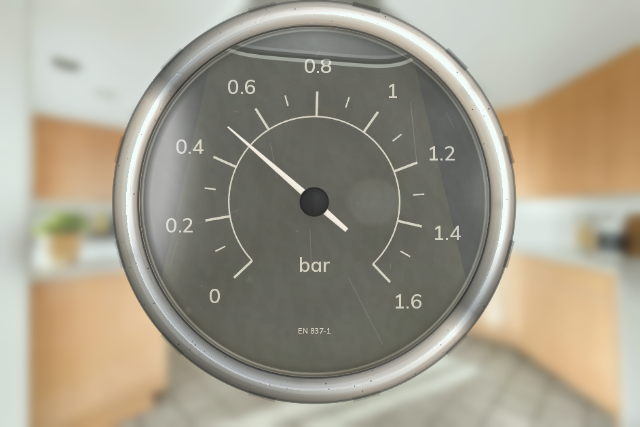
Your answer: 0.5 bar
